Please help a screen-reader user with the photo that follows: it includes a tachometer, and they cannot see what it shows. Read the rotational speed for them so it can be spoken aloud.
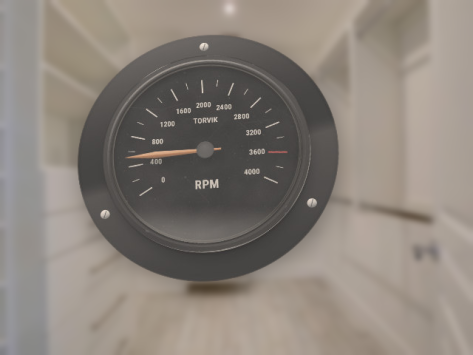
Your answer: 500 rpm
